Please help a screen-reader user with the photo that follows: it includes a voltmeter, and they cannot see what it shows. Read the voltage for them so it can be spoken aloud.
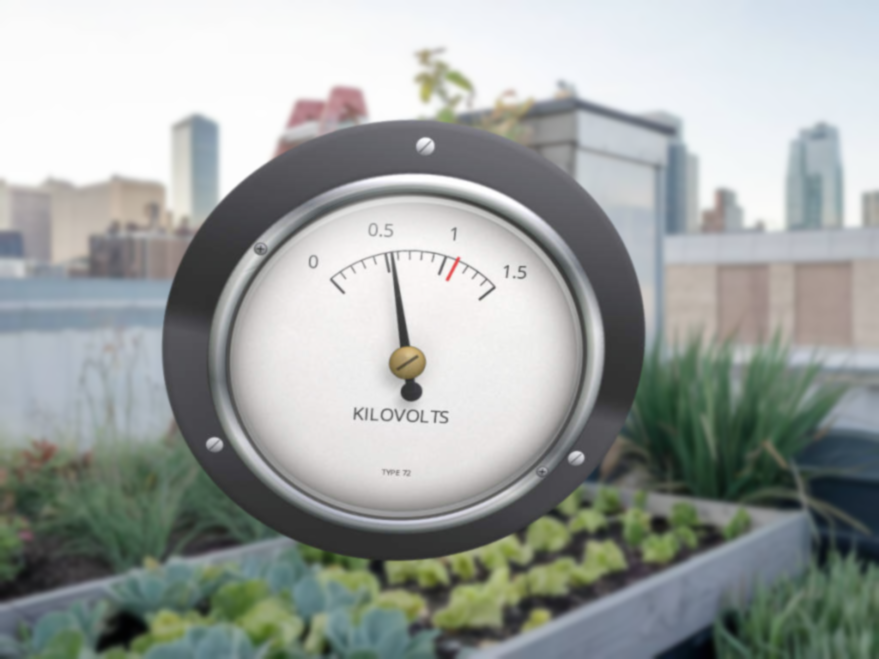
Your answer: 0.55 kV
